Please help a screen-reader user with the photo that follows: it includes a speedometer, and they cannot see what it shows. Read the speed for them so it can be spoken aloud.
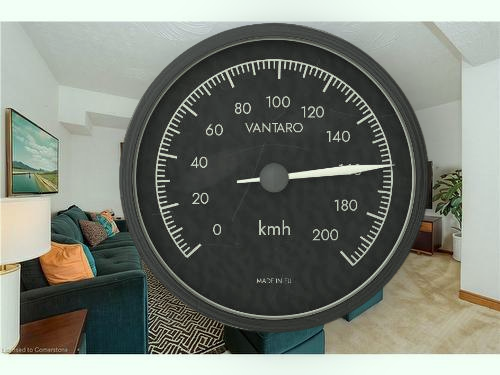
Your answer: 160 km/h
